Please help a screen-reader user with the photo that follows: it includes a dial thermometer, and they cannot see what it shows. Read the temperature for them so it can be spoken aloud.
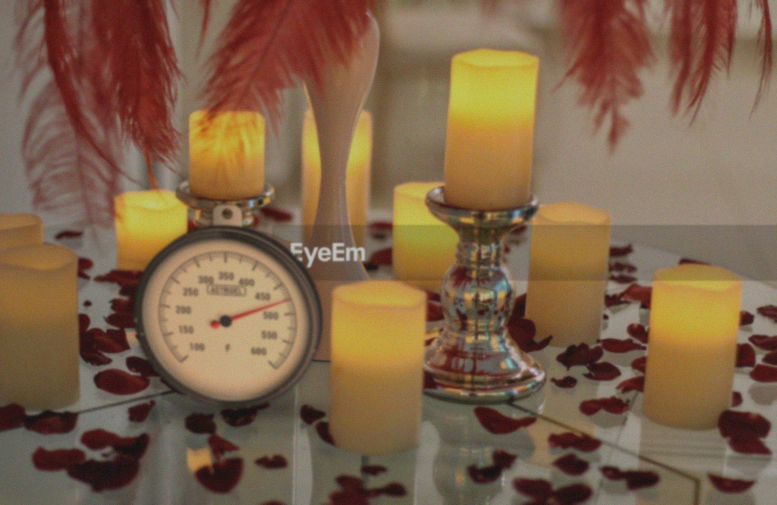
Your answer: 475 °F
